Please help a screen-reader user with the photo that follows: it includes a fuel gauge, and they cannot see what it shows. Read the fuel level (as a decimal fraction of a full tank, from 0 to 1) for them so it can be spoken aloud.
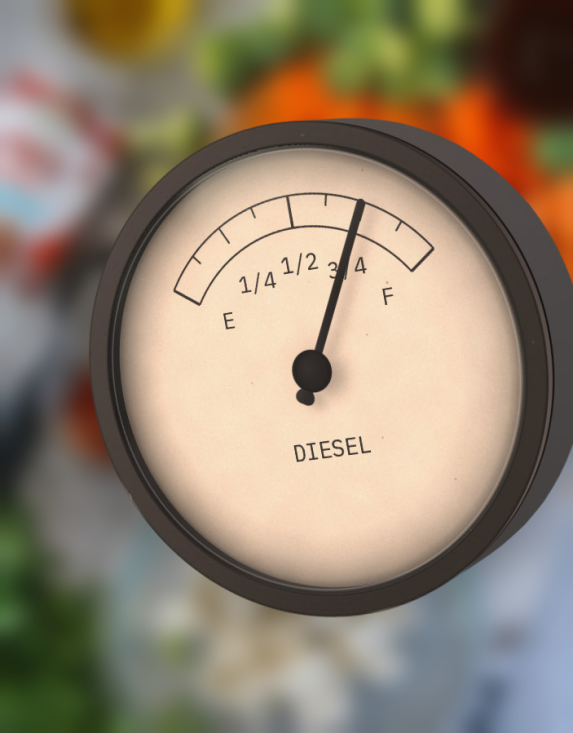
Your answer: 0.75
